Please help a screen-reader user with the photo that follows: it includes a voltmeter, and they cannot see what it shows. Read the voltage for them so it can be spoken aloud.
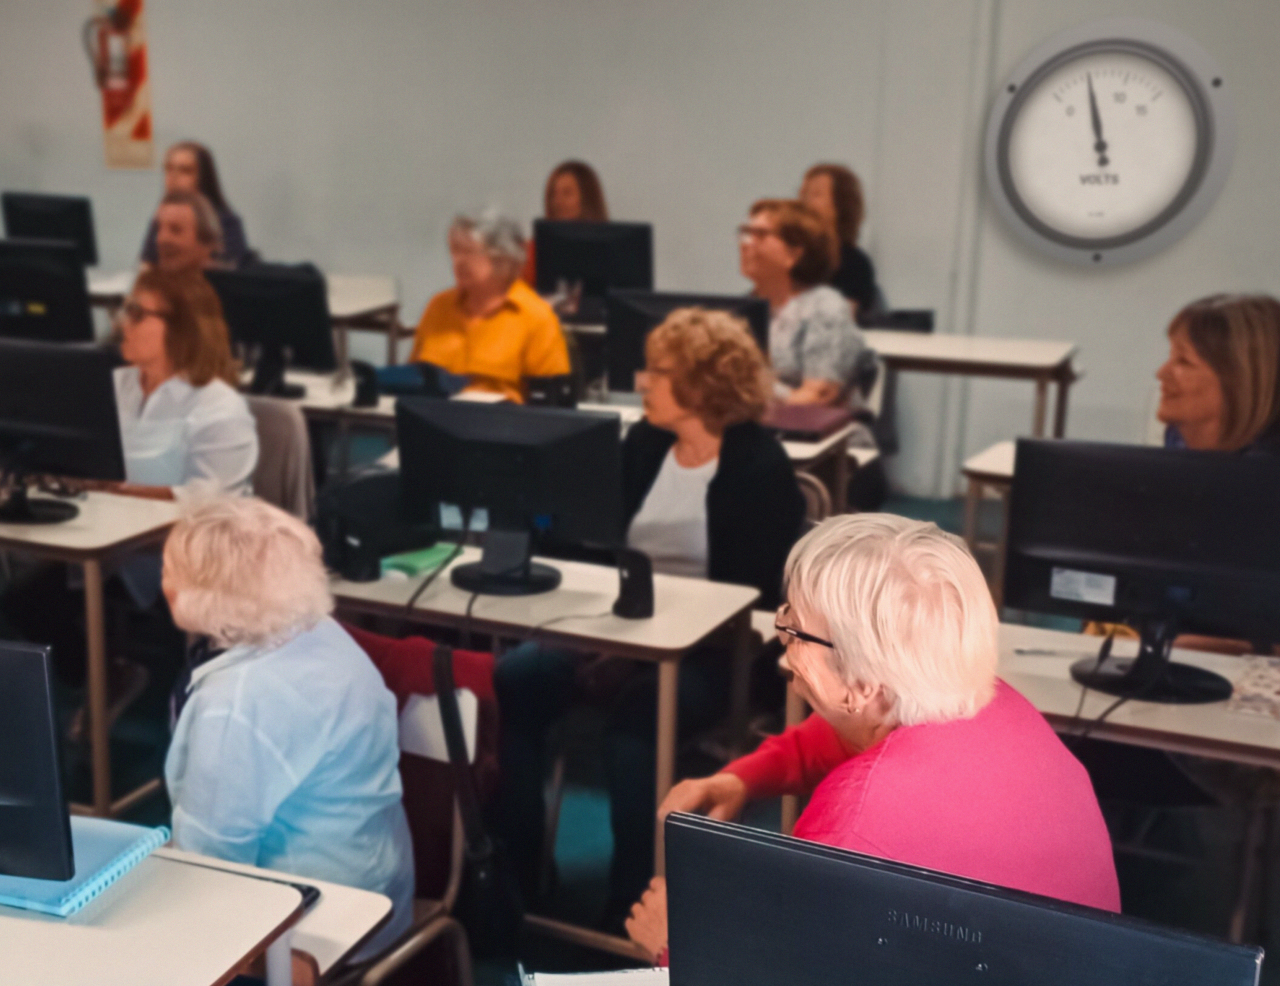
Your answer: 5 V
